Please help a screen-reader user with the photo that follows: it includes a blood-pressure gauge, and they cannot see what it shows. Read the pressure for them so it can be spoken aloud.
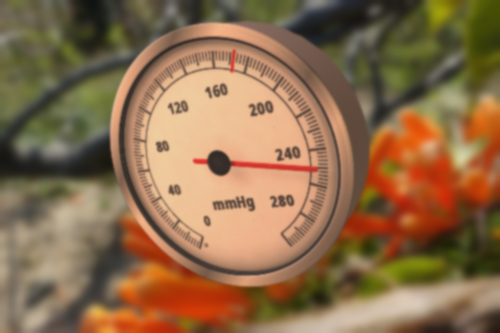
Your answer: 250 mmHg
